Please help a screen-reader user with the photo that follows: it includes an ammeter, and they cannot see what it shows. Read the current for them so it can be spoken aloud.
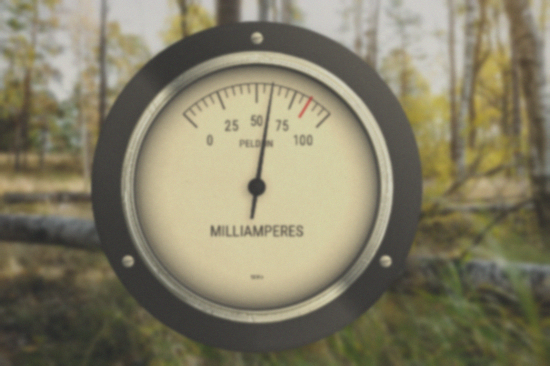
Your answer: 60 mA
